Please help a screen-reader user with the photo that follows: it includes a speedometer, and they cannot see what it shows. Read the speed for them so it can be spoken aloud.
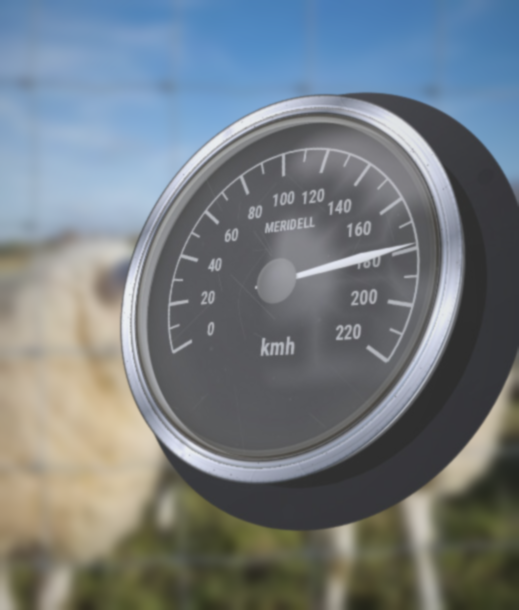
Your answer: 180 km/h
